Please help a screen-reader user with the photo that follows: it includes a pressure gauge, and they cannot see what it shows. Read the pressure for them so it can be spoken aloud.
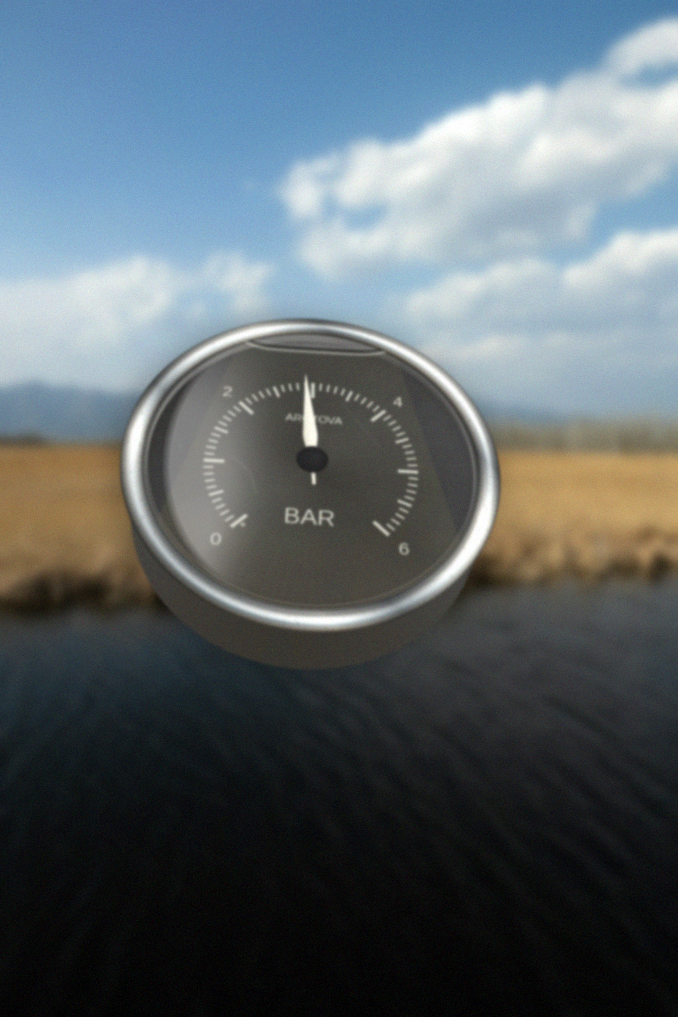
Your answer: 2.9 bar
